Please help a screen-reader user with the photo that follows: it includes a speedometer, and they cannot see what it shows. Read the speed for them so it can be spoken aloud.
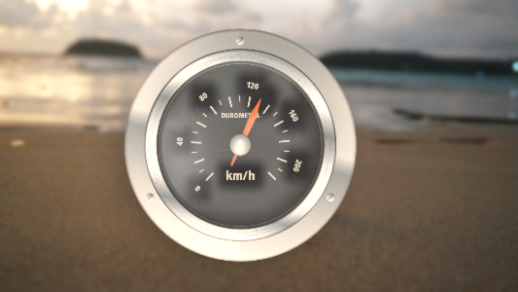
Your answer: 130 km/h
